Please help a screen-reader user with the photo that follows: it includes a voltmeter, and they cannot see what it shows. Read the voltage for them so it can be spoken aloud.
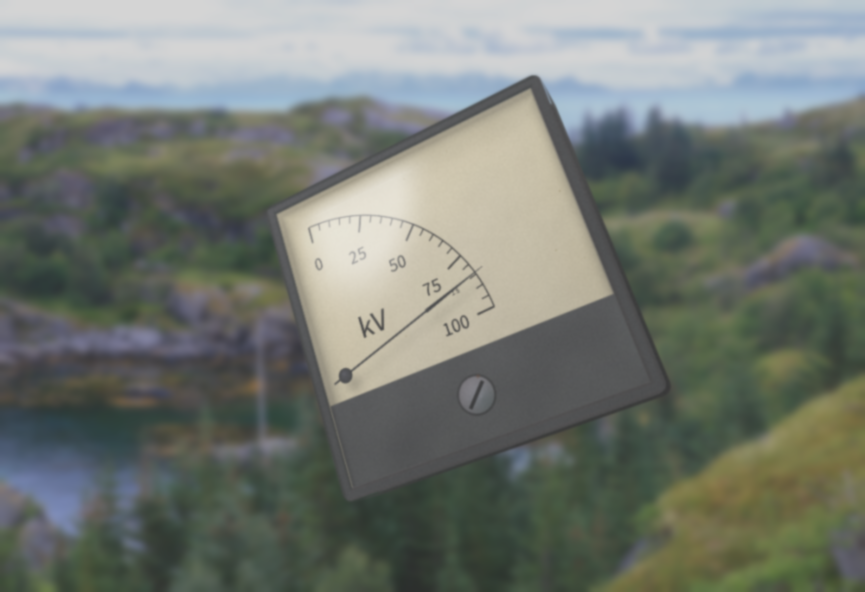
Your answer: 85 kV
